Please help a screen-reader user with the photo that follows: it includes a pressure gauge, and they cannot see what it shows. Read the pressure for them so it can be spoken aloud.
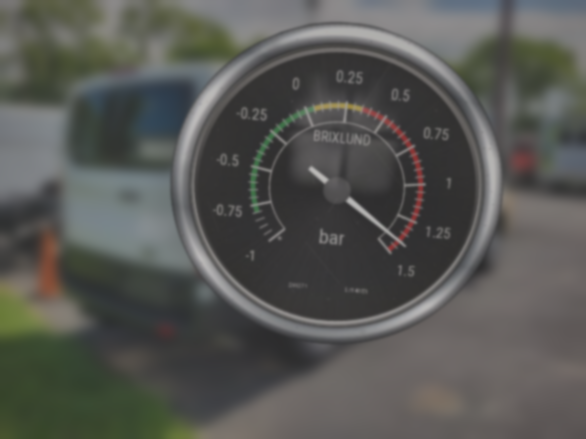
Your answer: 1.4 bar
